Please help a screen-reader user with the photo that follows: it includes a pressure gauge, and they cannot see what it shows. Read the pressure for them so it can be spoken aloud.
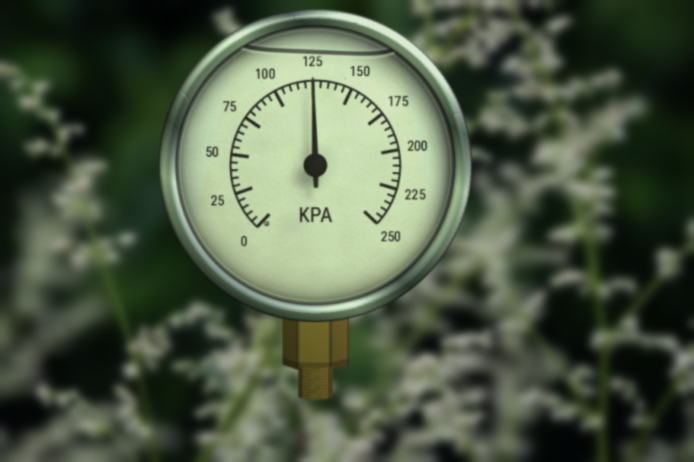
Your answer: 125 kPa
